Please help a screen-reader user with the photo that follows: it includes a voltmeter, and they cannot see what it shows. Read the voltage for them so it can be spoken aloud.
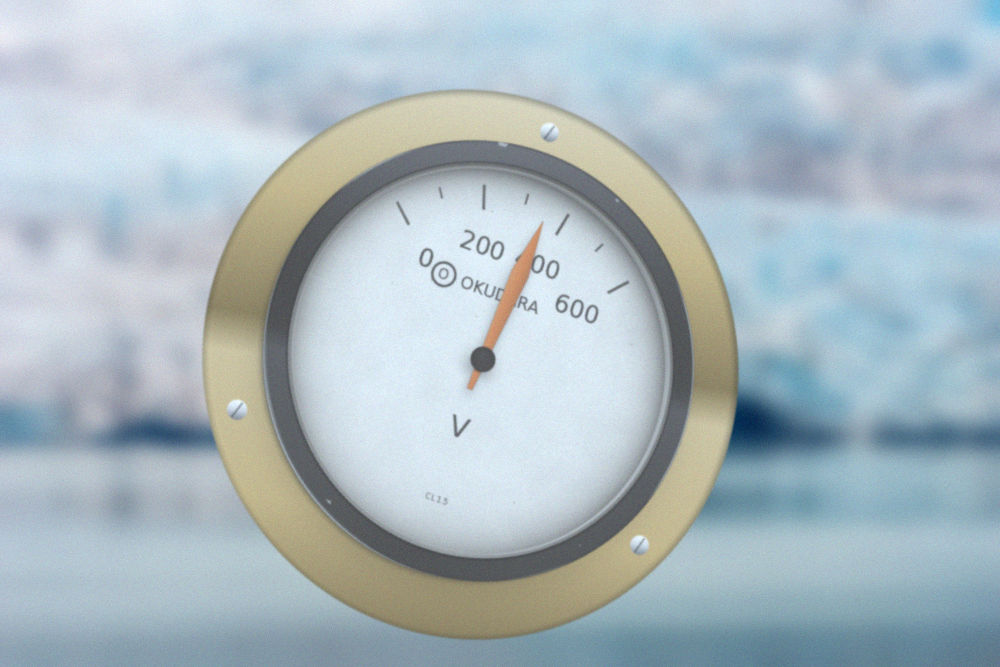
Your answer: 350 V
